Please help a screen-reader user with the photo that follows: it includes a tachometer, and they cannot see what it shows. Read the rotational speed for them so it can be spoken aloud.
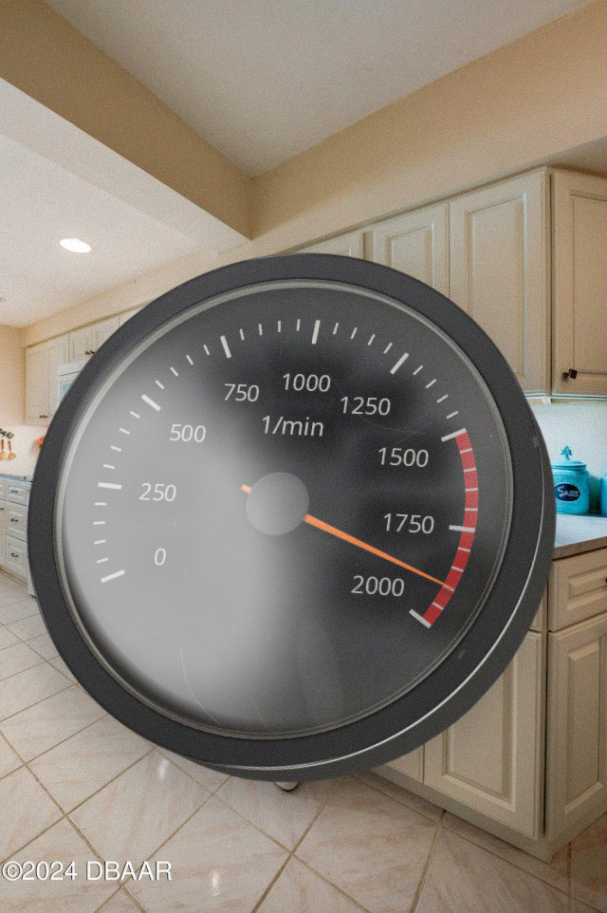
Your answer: 1900 rpm
